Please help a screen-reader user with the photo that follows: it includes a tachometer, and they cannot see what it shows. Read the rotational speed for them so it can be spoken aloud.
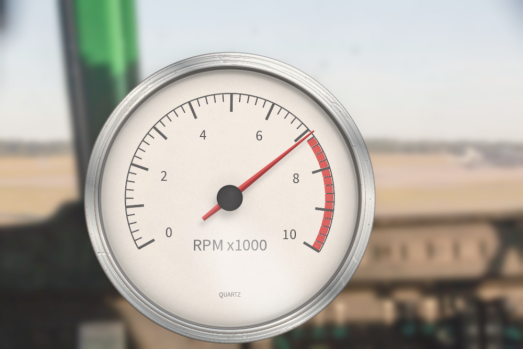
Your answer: 7100 rpm
